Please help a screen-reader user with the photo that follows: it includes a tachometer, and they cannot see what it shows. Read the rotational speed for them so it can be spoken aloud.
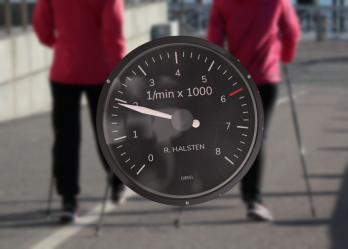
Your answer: 1900 rpm
